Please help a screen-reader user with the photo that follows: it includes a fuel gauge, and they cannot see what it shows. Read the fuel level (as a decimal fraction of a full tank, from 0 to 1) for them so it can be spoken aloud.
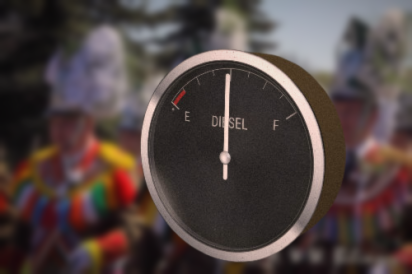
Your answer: 0.5
